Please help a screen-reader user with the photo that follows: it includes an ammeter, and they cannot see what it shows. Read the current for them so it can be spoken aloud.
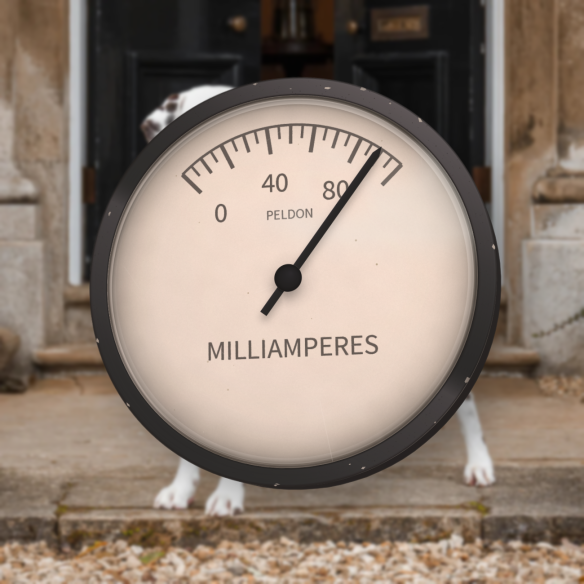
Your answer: 90 mA
